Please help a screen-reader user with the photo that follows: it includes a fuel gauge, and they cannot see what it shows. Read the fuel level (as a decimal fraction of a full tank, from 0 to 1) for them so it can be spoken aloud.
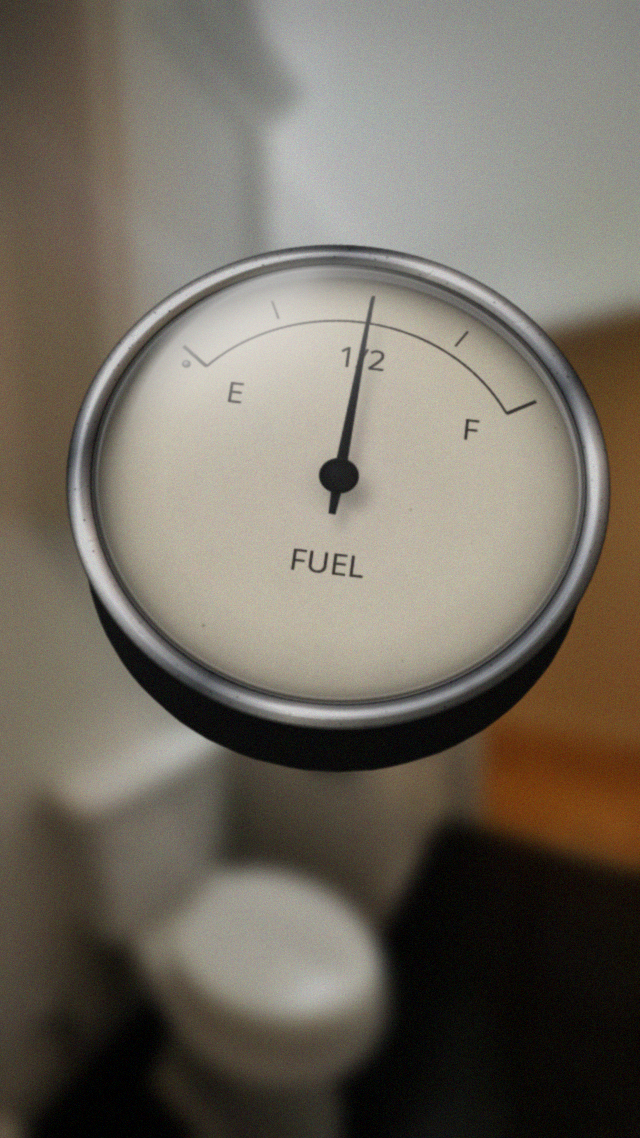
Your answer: 0.5
